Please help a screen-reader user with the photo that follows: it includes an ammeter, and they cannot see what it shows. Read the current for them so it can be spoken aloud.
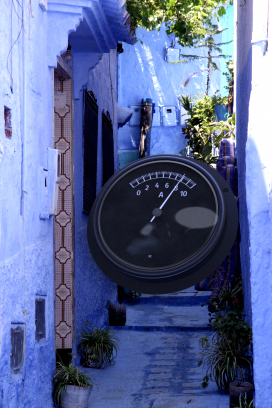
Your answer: 8 A
